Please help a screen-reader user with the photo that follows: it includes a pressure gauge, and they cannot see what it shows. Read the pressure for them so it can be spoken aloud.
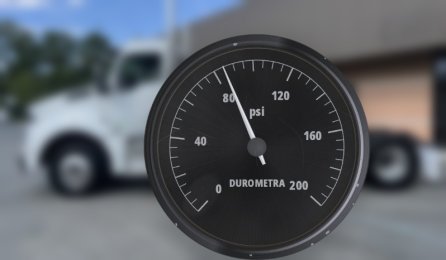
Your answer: 85 psi
